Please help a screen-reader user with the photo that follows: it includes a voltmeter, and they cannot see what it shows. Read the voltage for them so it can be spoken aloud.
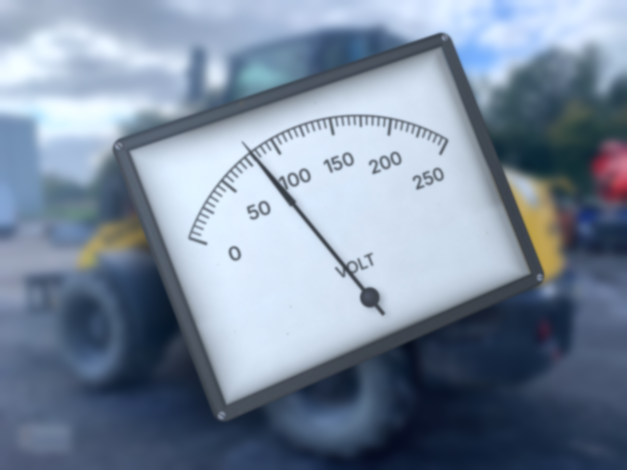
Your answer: 80 V
